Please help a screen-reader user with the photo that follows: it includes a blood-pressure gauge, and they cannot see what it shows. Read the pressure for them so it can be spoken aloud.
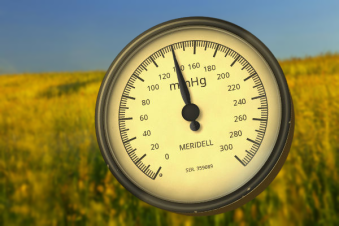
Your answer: 140 mmHg
